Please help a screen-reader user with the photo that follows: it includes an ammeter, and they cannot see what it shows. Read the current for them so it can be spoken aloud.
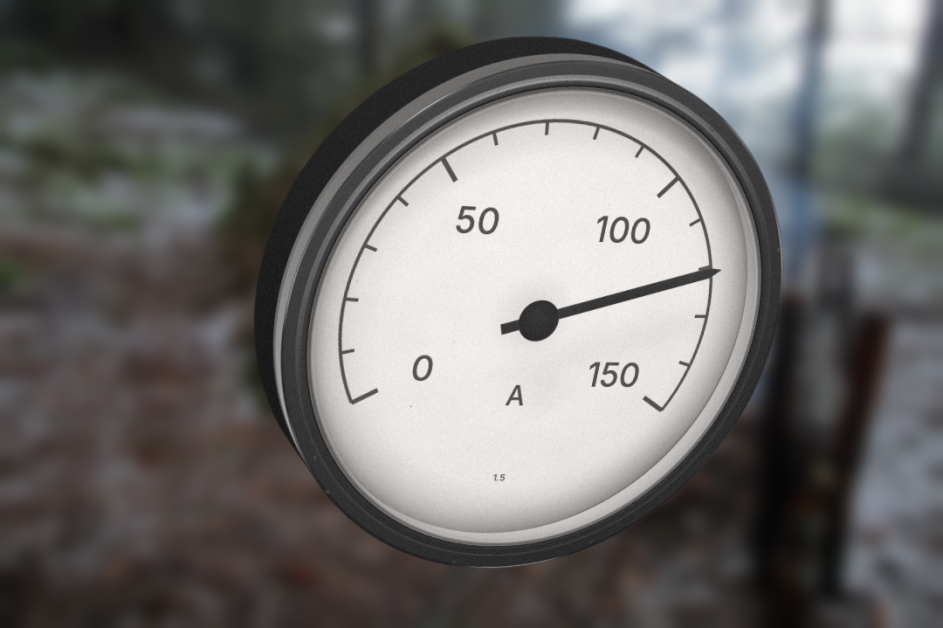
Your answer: 120 A
